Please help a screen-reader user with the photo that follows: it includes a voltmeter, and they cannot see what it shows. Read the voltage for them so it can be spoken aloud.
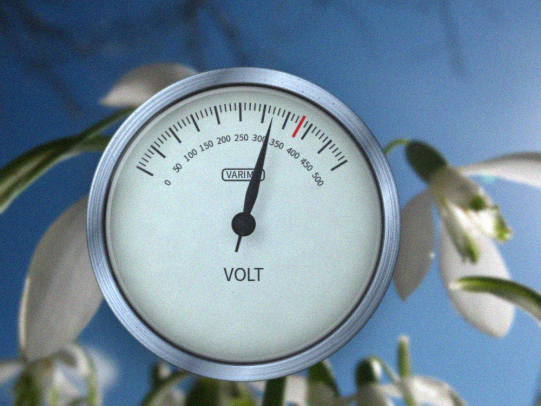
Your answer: 320 V
